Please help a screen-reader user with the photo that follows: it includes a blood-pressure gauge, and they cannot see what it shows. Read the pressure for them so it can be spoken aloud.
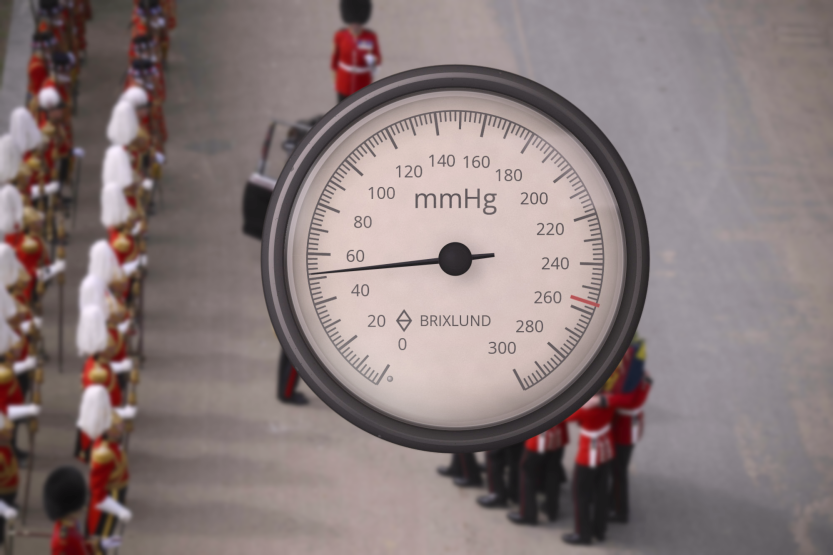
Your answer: 52 mmHg
